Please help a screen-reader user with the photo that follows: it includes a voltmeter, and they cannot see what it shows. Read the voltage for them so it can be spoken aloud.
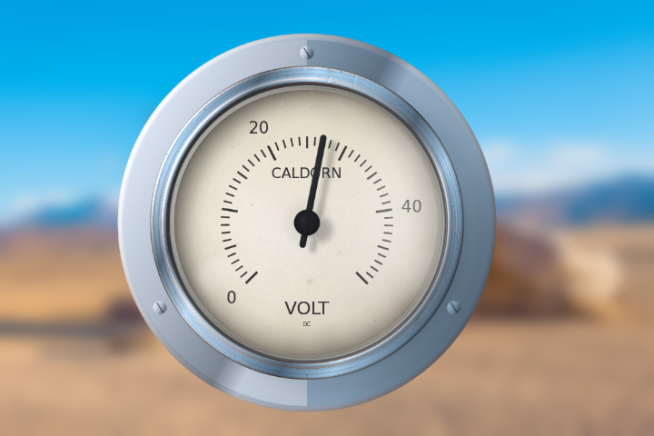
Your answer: 27 V
